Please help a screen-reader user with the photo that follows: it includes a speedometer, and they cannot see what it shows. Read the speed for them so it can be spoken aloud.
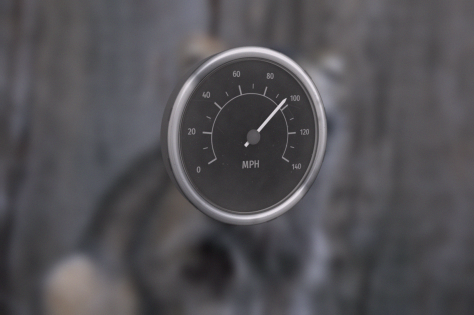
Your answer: 95 mph
